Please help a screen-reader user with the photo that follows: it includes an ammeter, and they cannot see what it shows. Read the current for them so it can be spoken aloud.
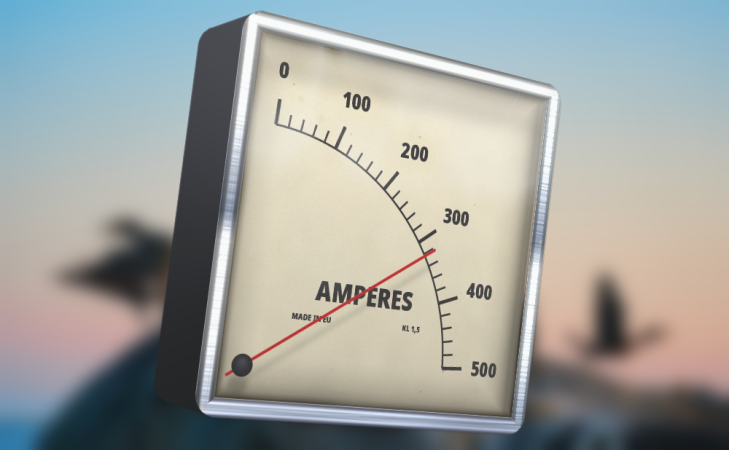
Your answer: 320 A
